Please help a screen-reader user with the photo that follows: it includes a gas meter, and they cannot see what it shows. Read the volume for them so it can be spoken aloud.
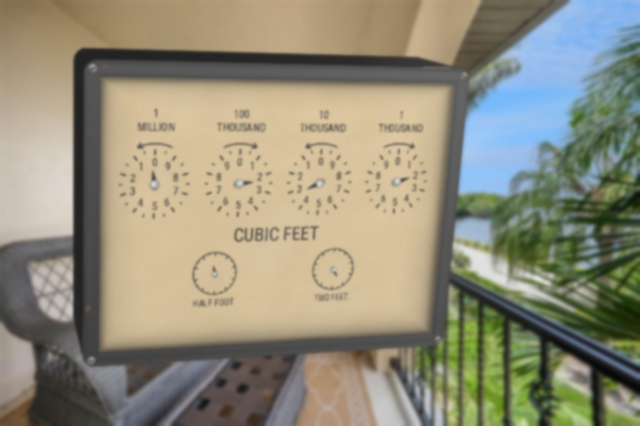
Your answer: 23200 ft³
